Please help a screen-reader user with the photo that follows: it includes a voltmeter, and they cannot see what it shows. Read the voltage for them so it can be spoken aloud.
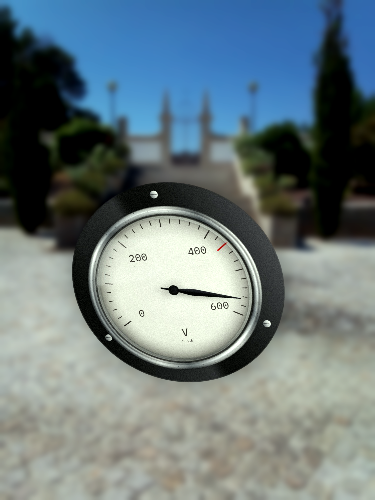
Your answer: 560 V
